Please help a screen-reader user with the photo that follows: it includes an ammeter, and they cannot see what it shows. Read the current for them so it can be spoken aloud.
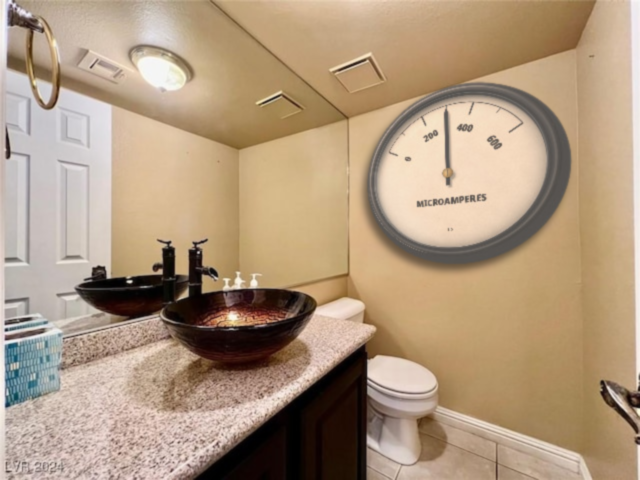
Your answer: 300 µA
